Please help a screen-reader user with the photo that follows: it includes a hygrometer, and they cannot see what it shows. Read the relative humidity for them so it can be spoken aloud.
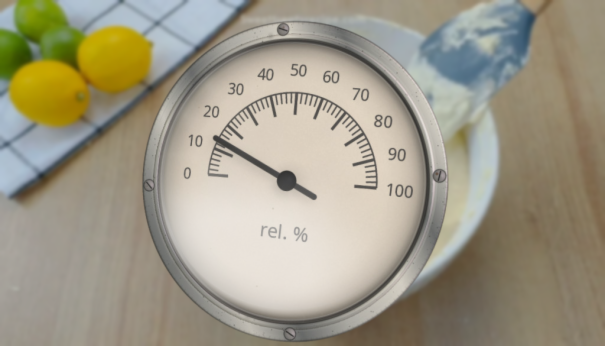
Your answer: 14 %
